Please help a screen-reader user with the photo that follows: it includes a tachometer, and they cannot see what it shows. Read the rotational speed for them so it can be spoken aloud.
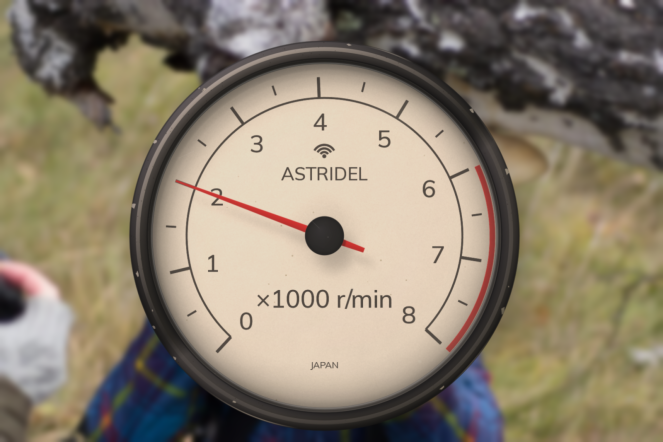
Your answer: 2000 rpm
